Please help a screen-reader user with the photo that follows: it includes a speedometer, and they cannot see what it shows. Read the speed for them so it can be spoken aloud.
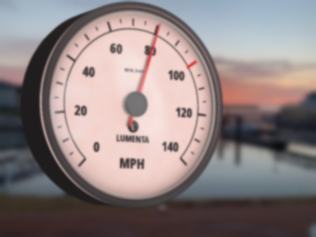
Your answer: 80 mph
